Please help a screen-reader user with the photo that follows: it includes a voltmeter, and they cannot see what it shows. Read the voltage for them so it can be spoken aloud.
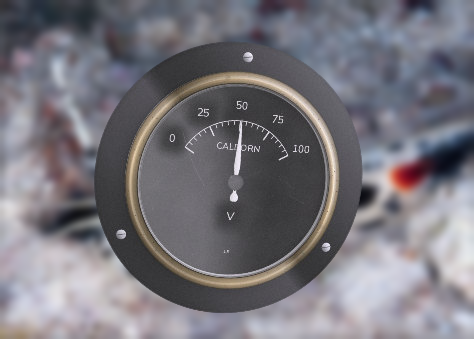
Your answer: 50 V
